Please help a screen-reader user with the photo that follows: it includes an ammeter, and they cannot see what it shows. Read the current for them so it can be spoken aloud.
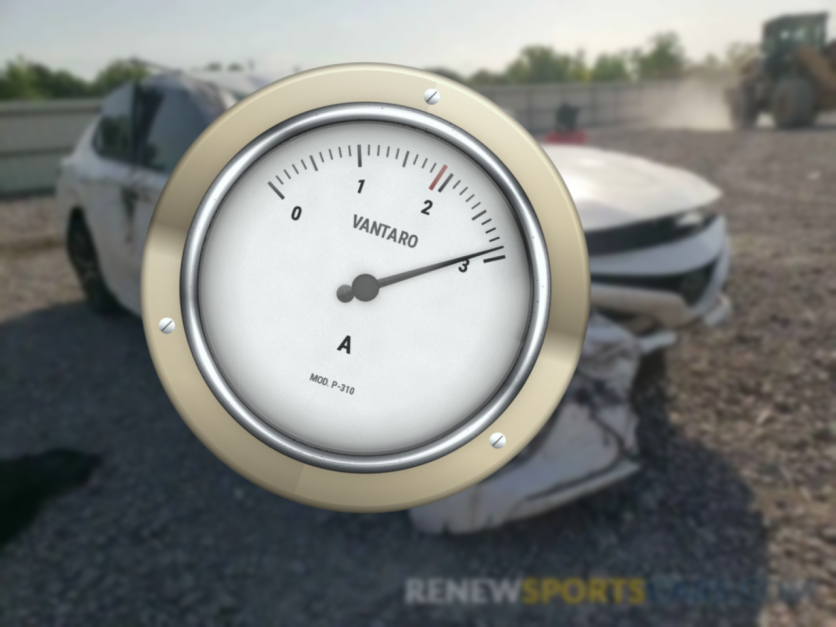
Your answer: 2.9 A
